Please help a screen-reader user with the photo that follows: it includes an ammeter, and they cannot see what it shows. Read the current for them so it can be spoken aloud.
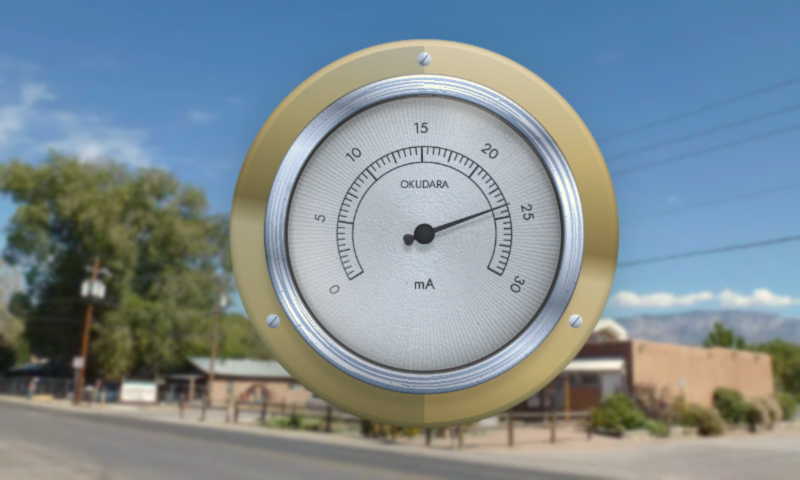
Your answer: 24 mA
